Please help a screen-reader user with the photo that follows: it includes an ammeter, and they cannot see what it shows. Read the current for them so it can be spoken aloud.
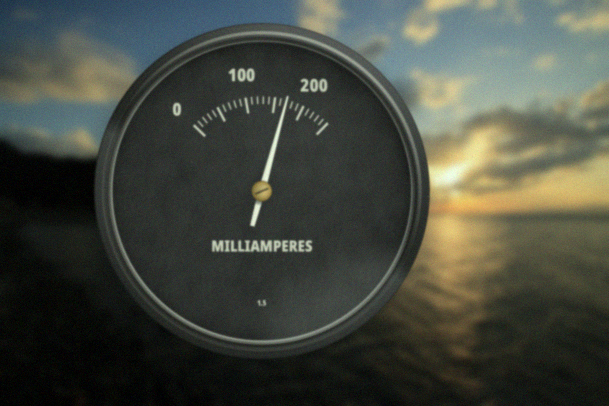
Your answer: 170 mA
